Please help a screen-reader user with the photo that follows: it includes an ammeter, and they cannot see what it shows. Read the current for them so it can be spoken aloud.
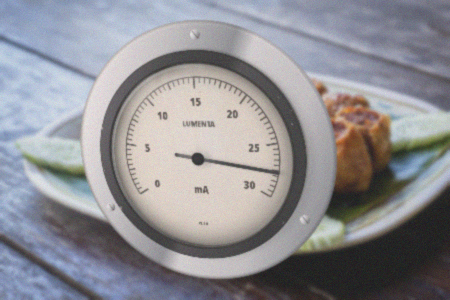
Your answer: 27.5 mA
